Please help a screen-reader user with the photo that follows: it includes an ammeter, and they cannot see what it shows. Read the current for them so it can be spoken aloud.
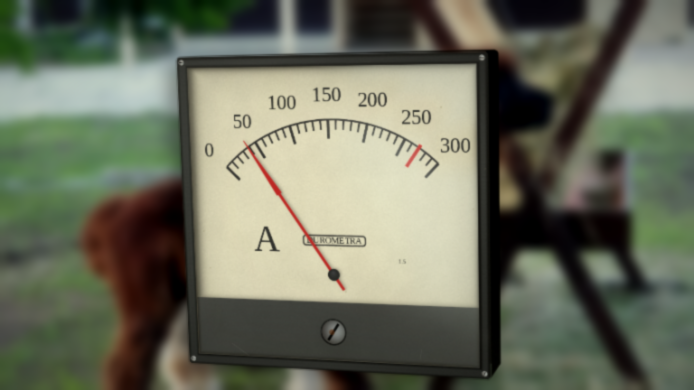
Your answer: 40 A
